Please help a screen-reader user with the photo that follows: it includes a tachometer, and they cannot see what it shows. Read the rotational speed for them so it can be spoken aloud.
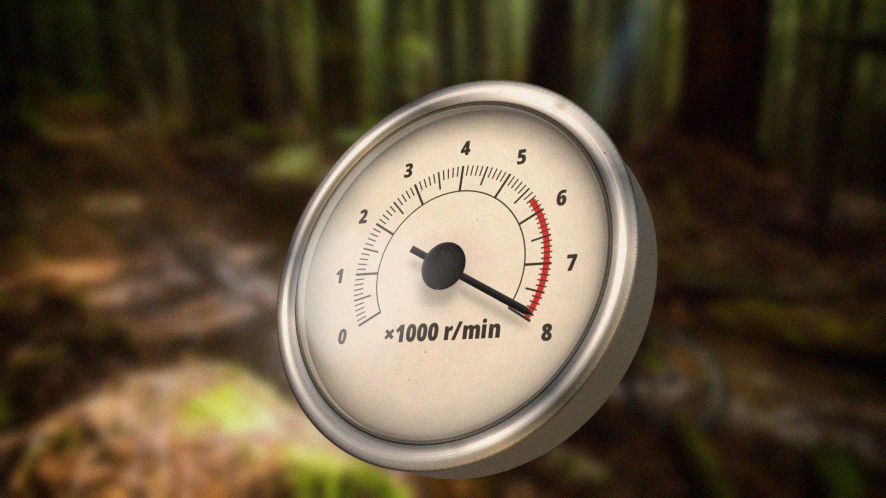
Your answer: 7900 rpm
